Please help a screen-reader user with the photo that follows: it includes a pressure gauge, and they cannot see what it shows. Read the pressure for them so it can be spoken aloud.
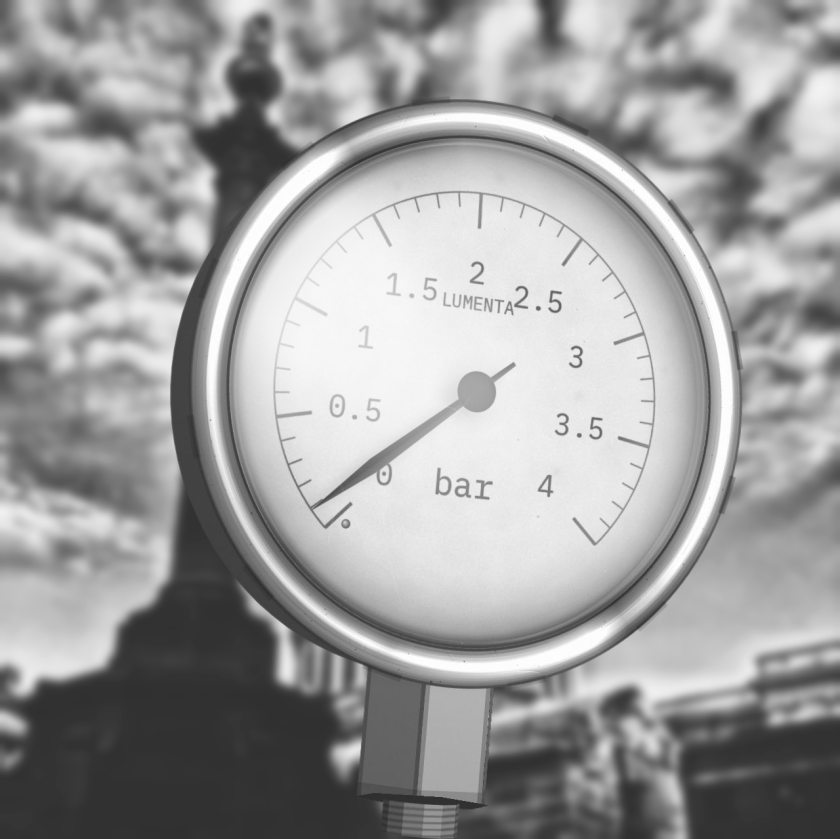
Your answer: 0.1 bar
